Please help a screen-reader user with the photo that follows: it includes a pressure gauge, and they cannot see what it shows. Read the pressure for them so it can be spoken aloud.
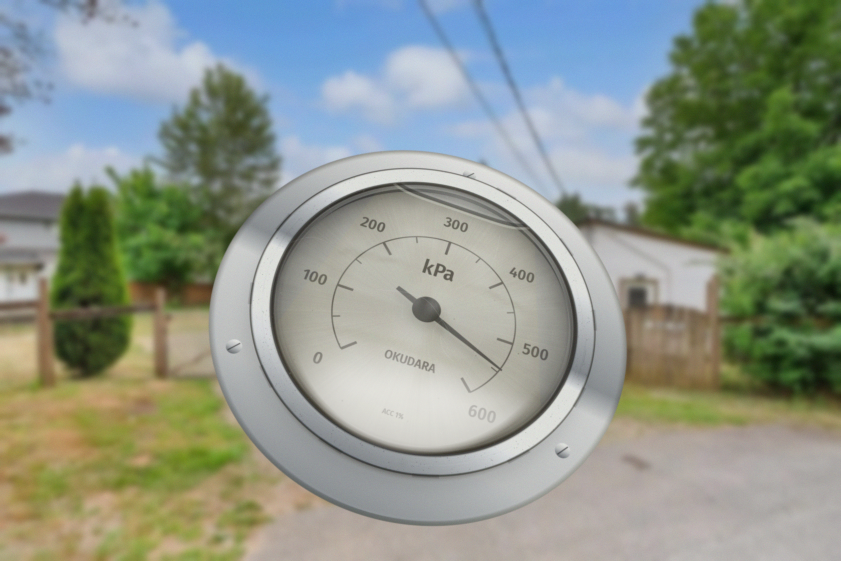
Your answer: 550 kPa
